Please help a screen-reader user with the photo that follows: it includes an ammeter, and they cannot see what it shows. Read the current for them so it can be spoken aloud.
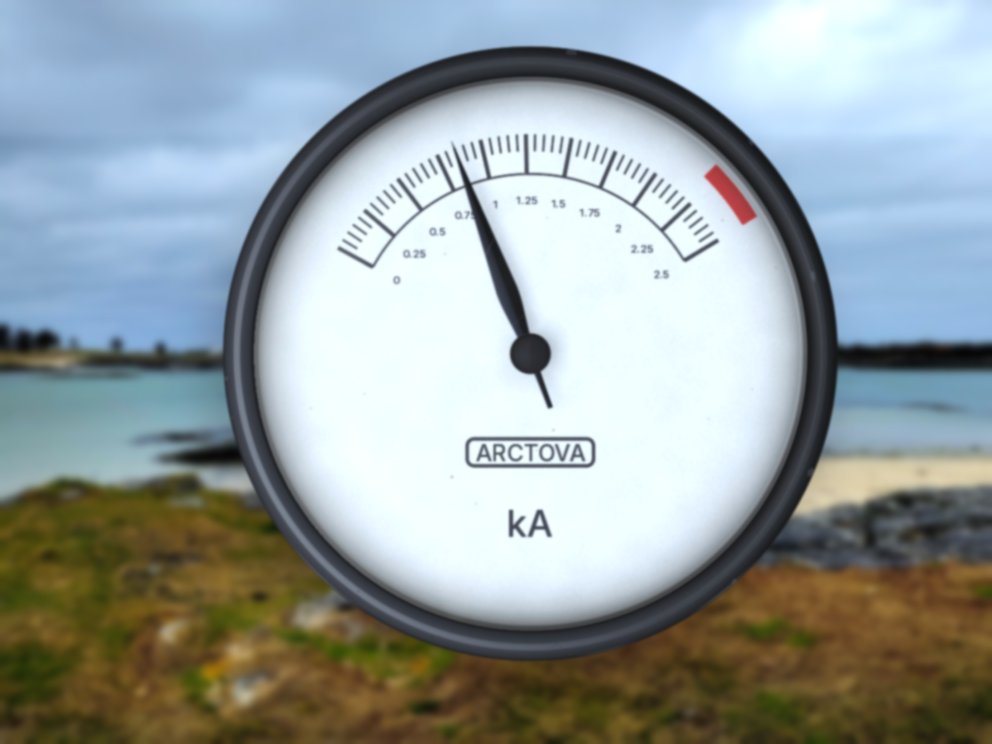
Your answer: 0.85 kA
